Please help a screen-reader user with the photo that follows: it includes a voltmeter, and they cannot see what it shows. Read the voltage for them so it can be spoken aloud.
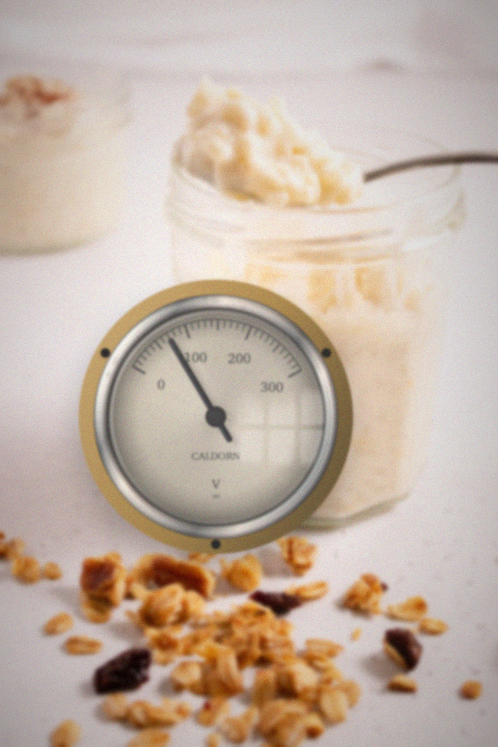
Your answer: 70 V
